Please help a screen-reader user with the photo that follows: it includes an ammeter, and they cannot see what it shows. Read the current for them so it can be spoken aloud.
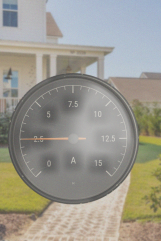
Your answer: 2.5 A
